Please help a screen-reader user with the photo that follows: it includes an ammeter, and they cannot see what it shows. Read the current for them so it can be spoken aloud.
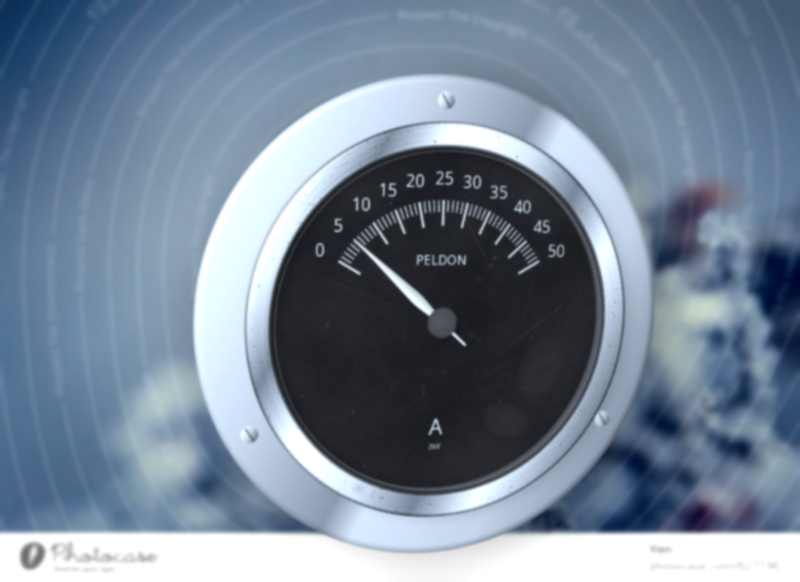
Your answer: 5 A
